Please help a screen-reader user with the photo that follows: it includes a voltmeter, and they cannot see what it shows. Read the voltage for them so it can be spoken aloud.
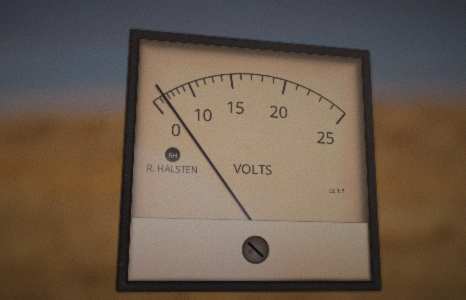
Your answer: 5 V
